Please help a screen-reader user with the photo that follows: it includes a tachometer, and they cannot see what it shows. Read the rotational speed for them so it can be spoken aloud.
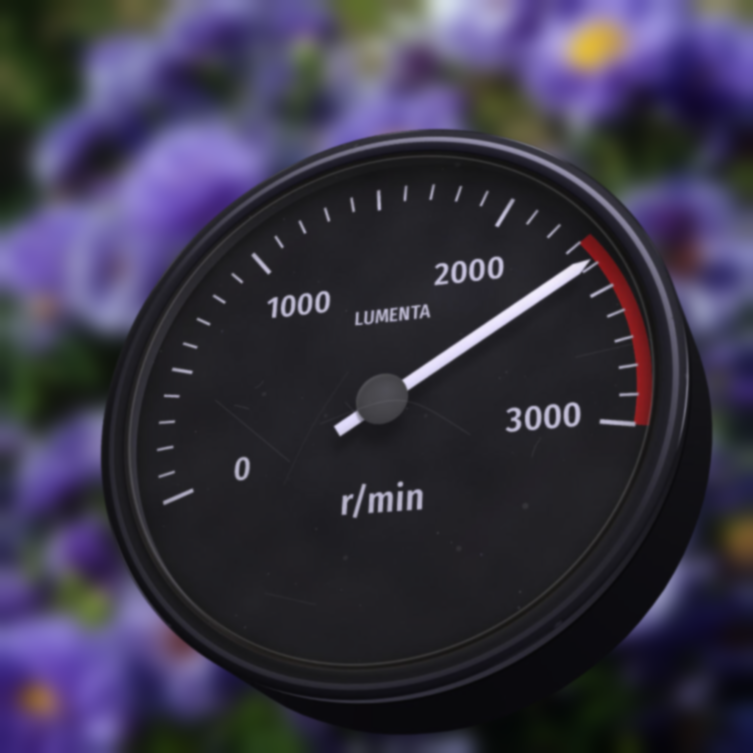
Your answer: 2400 rpm
